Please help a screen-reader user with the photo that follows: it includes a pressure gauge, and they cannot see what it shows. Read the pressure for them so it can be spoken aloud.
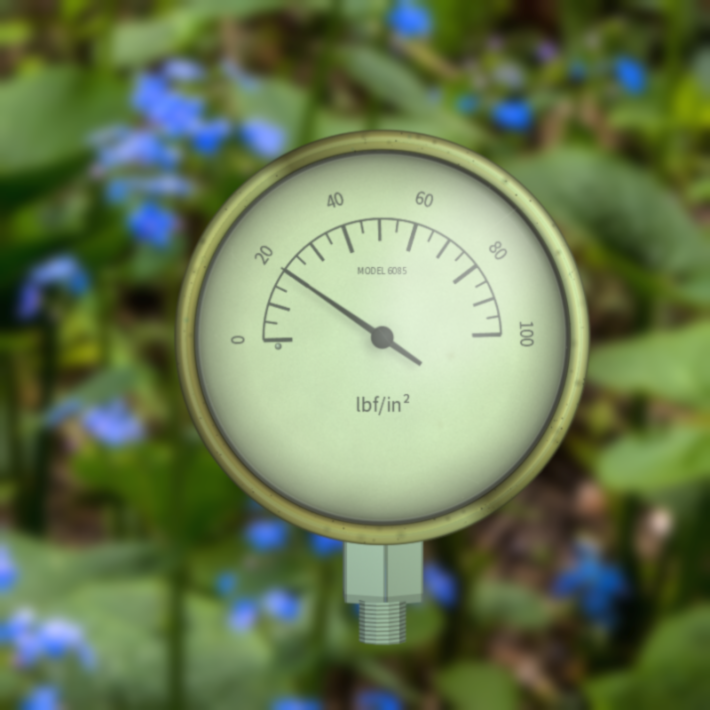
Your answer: 20 psi
